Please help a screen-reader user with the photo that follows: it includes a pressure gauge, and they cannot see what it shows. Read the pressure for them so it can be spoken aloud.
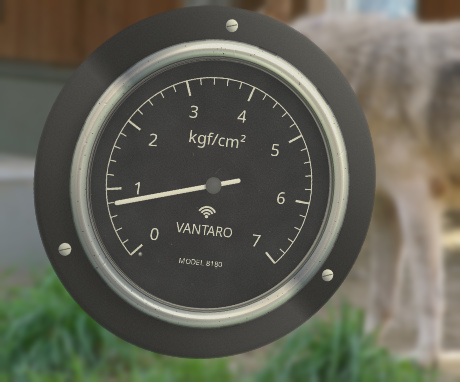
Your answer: 0.8 kg/cm²
